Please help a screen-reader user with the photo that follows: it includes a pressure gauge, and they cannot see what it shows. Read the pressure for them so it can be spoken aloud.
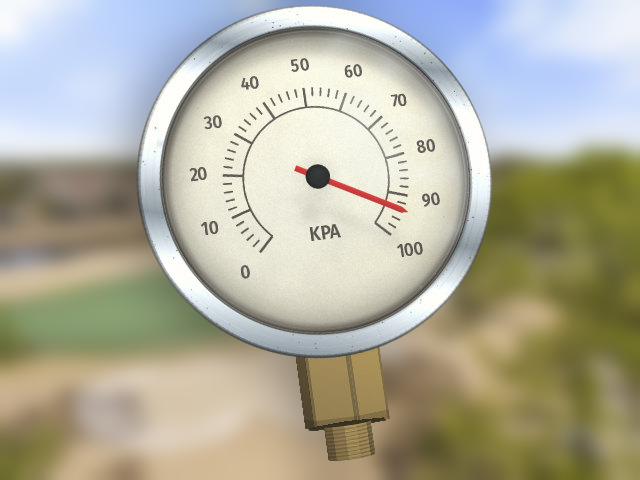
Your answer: 94 kPa
